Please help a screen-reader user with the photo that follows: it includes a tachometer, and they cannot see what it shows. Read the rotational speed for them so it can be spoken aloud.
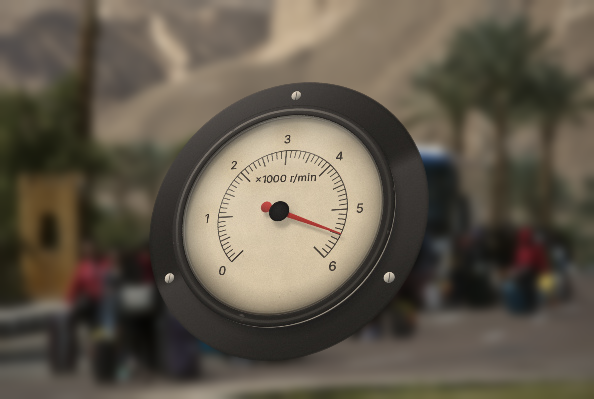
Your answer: 5500 rpm
